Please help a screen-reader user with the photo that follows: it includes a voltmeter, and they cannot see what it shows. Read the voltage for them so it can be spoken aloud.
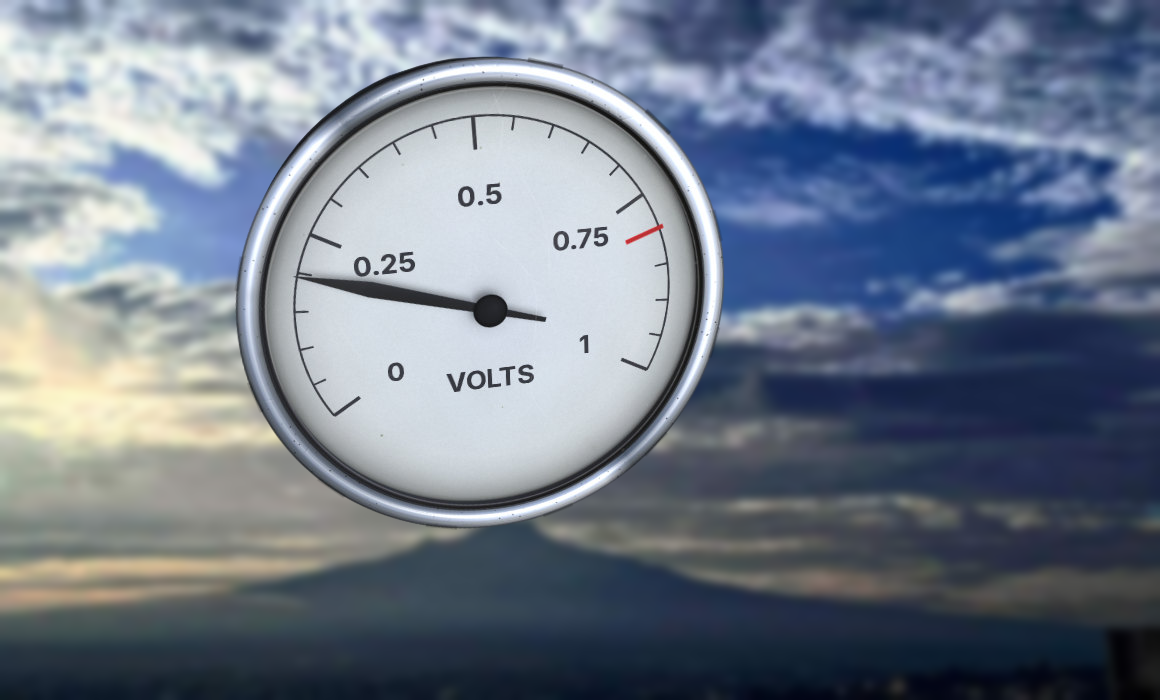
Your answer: 0.2 V
